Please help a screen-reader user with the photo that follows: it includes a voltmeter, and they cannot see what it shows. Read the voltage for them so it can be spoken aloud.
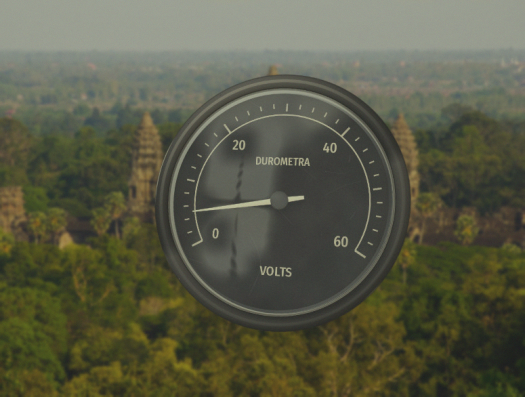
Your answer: 5 V
